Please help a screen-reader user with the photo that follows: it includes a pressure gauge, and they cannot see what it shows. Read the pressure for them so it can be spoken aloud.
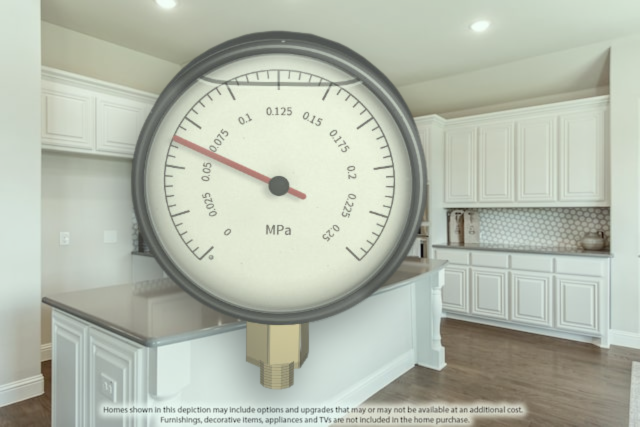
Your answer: 0.065 MPa
